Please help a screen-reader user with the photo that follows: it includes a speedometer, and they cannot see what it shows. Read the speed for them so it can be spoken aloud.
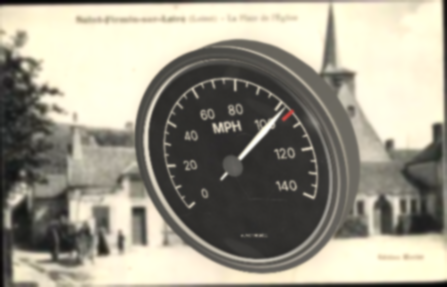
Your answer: 102.5 mph
